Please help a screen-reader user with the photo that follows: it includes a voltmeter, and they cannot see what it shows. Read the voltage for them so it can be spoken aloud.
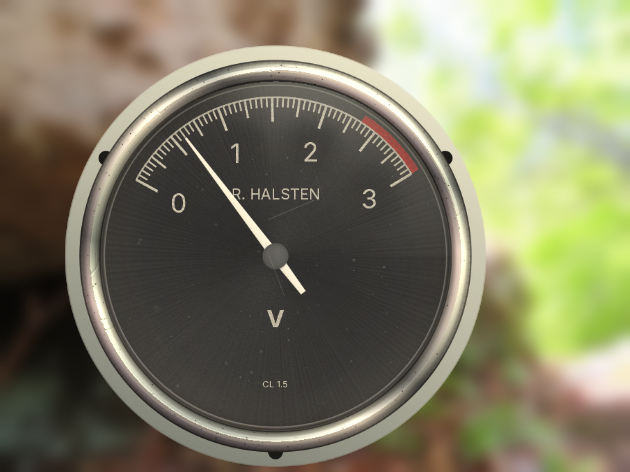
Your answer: 0.6 V
